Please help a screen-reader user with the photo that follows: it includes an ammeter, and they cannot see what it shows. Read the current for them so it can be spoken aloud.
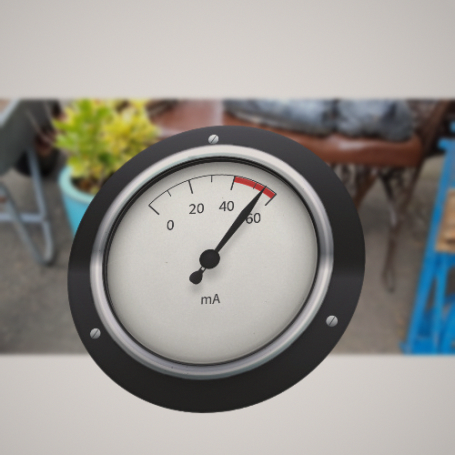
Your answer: 55 mA
